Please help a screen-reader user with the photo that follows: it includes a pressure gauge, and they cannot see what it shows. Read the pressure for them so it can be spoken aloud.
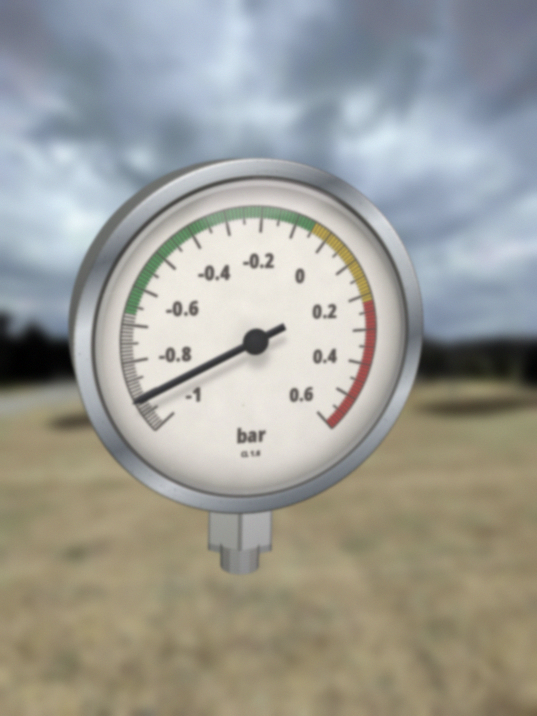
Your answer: -0.9 bar
